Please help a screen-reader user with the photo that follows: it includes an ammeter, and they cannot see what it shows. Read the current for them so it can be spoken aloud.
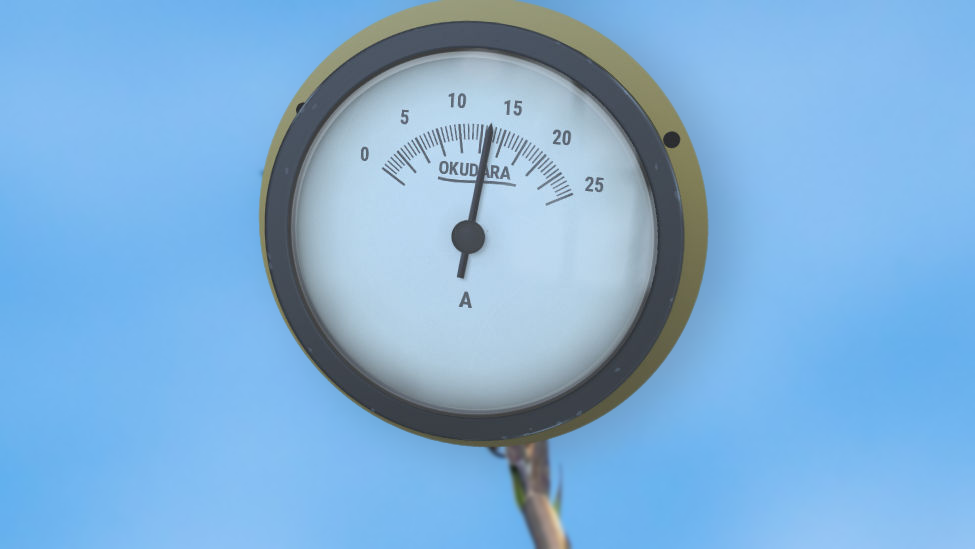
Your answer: 13.5 A
